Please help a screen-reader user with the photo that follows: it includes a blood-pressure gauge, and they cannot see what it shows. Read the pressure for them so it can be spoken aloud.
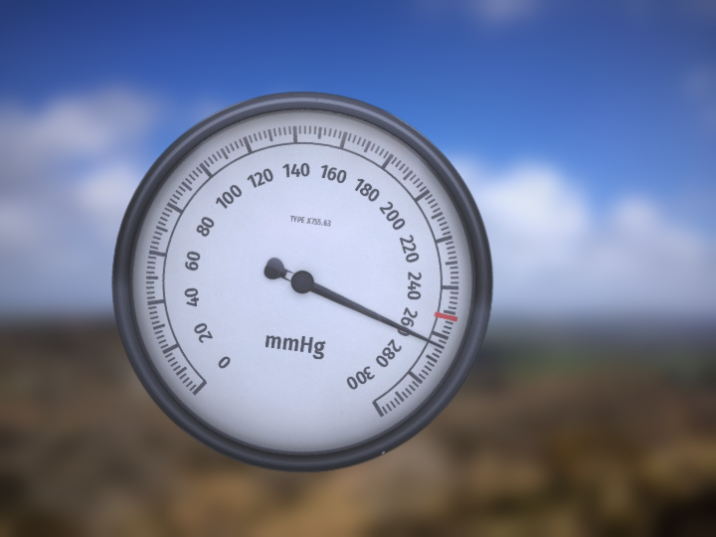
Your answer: 264 mmHg
